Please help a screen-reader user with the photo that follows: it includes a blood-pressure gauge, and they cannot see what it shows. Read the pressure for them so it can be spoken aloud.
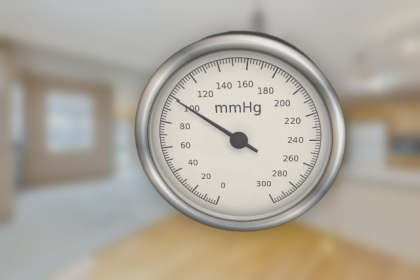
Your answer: 100 mmHg
